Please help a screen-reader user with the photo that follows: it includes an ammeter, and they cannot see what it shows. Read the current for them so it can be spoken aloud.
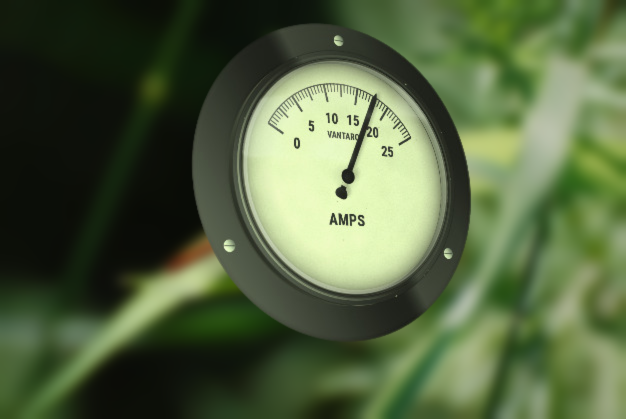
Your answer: 17.5 A
